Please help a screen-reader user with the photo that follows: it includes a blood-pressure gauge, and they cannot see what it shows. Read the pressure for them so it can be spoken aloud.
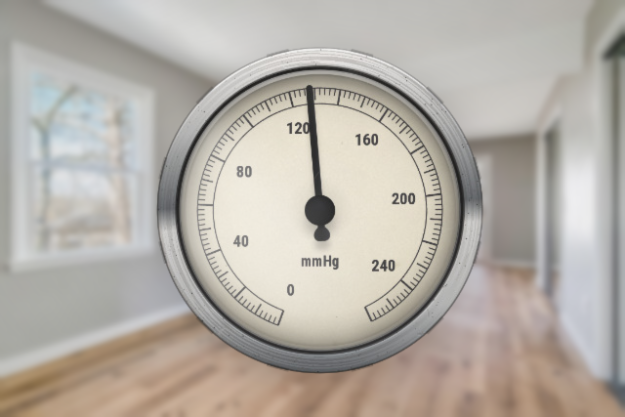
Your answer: 128 mmHg
